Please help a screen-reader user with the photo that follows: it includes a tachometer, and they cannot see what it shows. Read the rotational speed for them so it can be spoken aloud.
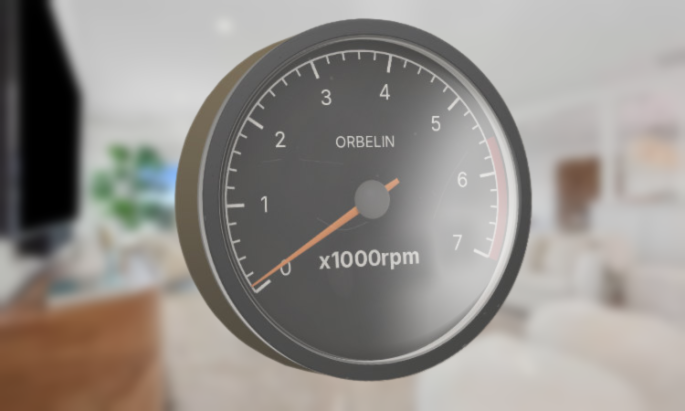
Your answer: 100 rpm
